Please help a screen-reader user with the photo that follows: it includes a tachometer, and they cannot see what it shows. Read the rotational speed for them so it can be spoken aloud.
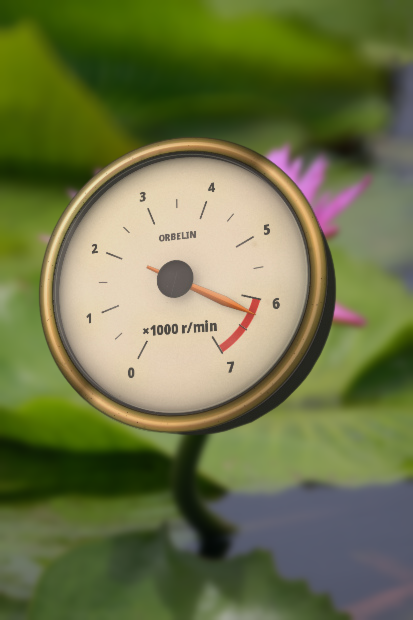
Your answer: 6250 rpm
